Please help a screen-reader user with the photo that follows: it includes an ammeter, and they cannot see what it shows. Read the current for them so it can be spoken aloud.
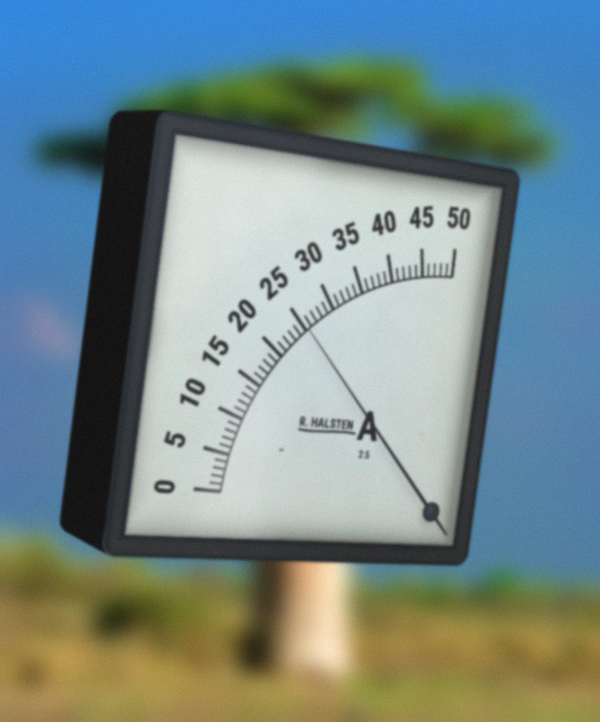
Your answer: 25 A
